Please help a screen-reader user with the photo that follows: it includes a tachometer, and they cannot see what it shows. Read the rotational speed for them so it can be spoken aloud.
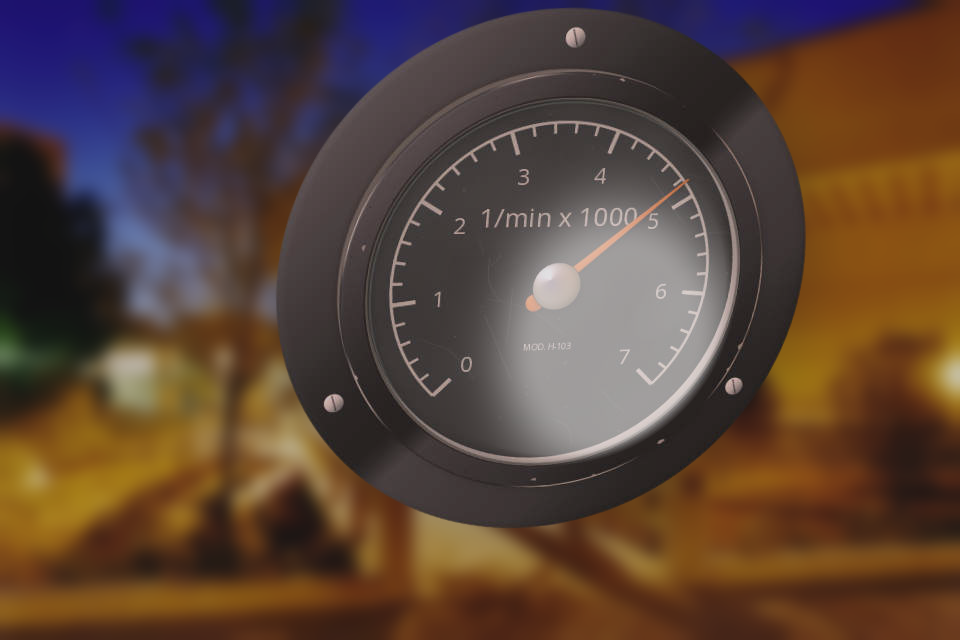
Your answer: 4800 rpm
